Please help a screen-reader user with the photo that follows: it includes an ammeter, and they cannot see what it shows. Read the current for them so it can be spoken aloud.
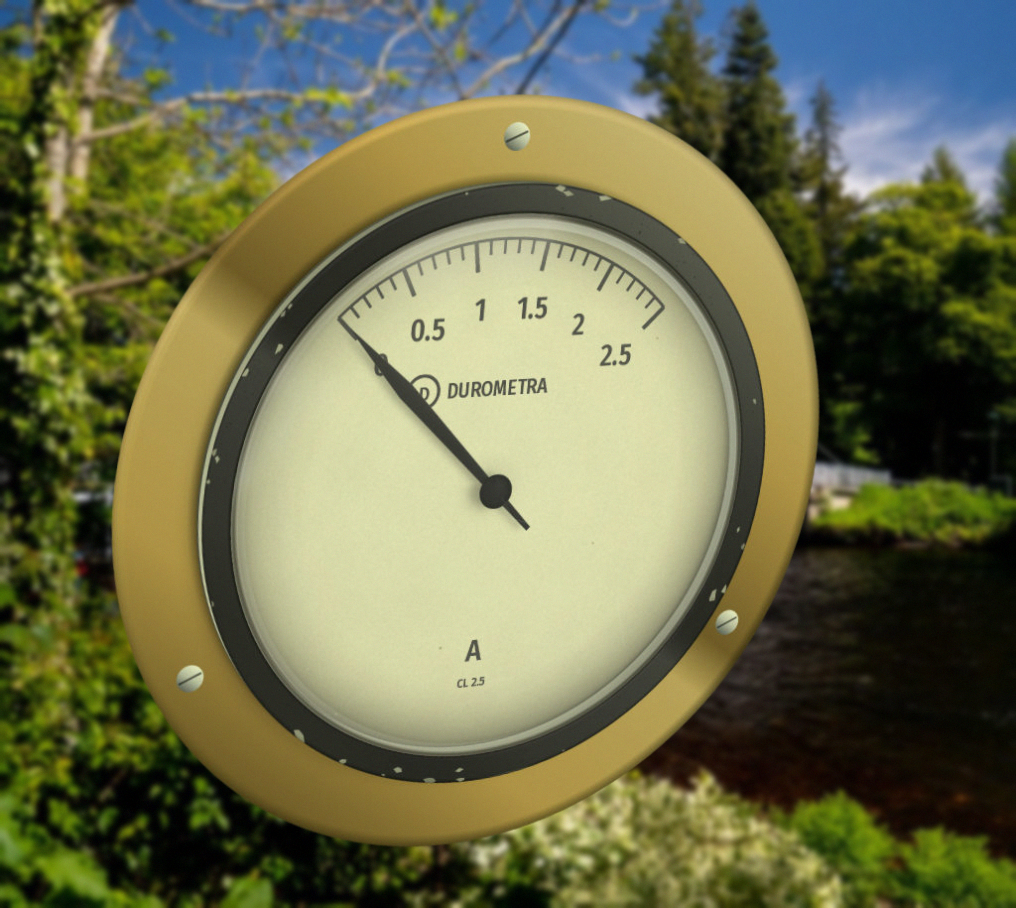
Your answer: 0 A
